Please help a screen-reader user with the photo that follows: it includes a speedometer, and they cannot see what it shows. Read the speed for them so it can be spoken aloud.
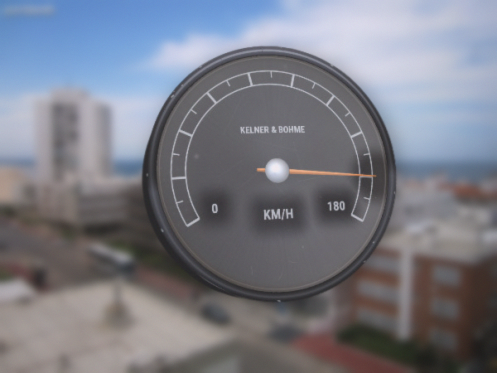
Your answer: 160 km/h
